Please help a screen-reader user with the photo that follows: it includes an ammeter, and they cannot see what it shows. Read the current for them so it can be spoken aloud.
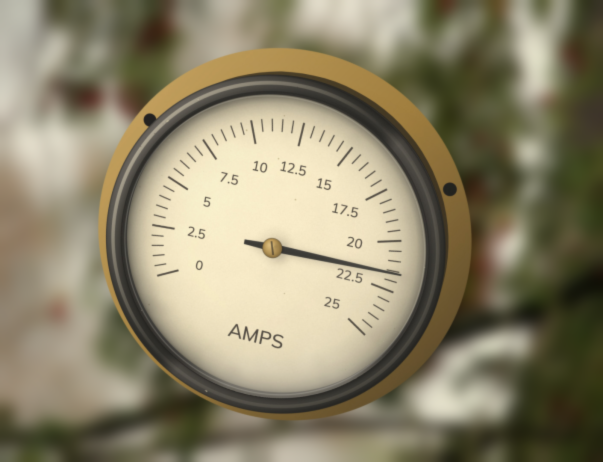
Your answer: 21.5 A
